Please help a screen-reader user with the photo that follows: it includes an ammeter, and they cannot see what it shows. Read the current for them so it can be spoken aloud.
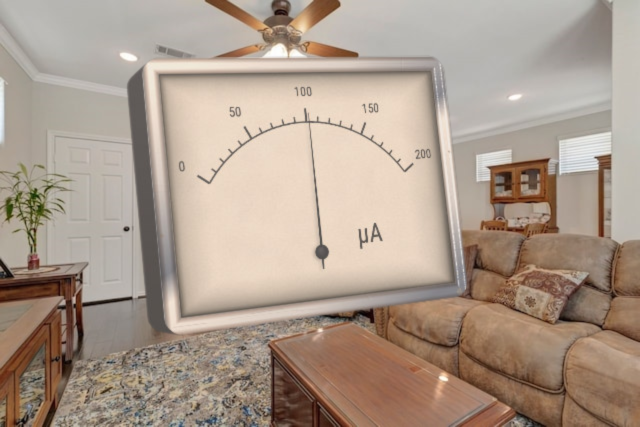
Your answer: 100 µA
